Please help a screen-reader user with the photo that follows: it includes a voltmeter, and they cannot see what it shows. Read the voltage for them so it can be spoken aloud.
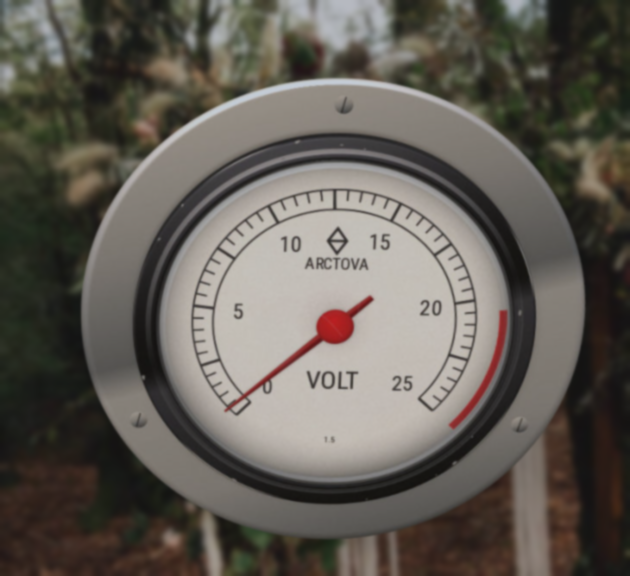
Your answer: 0.5 V
